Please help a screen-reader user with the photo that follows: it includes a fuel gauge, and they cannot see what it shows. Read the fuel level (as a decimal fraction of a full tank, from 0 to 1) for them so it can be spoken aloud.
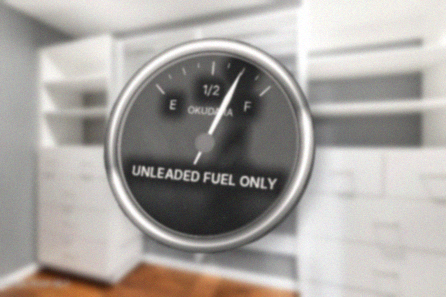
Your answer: 0.75
